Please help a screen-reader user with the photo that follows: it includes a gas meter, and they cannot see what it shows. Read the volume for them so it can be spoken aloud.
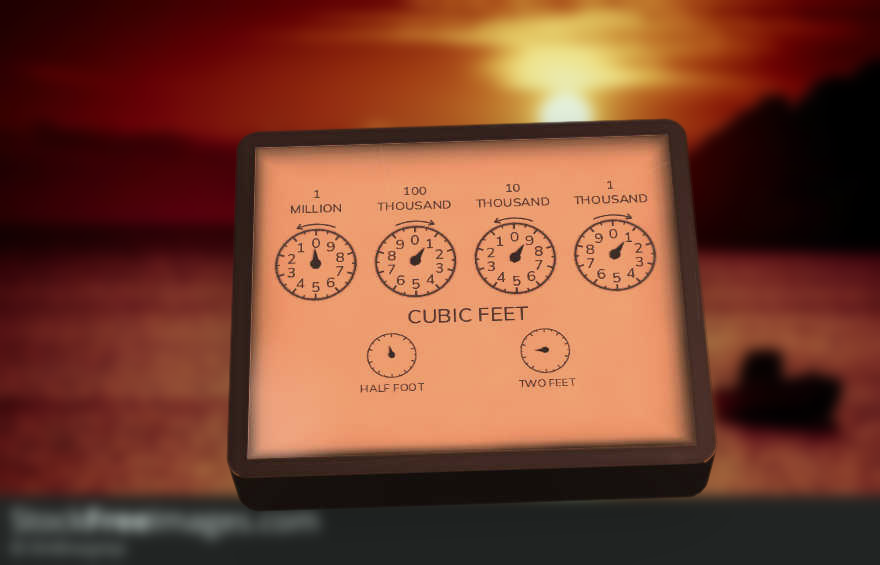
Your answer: 9100 ft³
